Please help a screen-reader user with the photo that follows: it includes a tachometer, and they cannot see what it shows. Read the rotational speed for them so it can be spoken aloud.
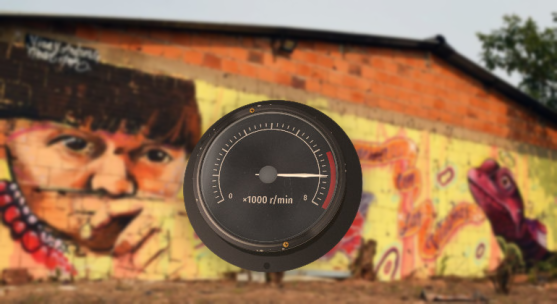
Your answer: 7000 rpm
